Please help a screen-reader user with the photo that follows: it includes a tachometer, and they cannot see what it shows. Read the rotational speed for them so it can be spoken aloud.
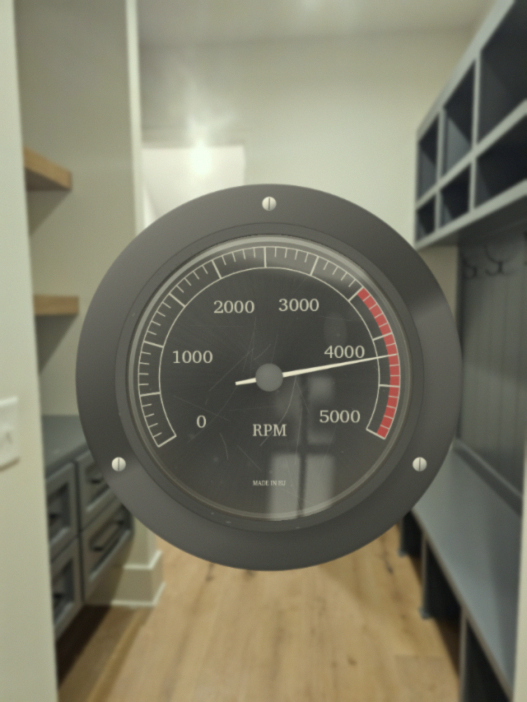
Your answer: 4200 rpm
